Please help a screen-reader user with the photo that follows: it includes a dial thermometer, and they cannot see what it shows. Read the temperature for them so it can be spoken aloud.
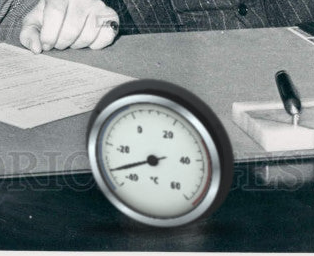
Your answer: -32 °C
